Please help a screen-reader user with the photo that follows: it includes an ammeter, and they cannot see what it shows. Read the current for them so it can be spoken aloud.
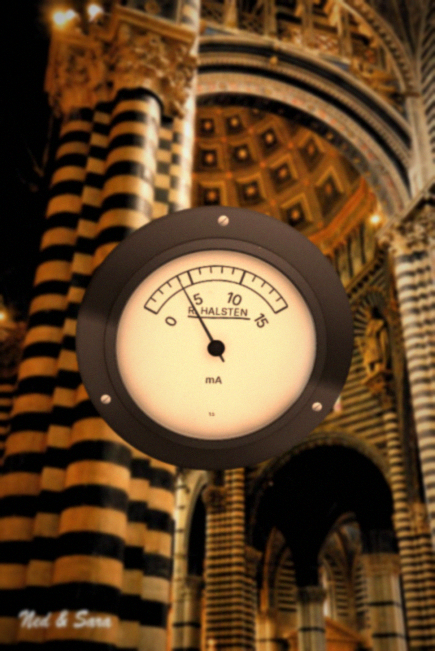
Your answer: 4 mA
